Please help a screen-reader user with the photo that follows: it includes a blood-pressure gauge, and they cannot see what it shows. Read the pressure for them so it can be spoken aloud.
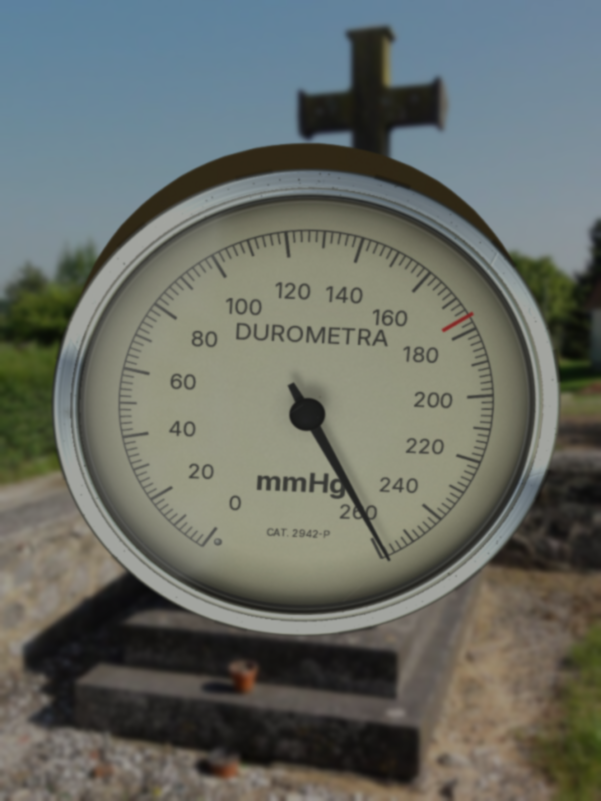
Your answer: 258 mmHg
